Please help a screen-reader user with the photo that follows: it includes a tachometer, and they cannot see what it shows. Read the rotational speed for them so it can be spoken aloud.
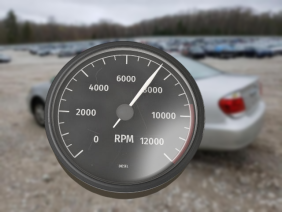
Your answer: 7500 rpm
